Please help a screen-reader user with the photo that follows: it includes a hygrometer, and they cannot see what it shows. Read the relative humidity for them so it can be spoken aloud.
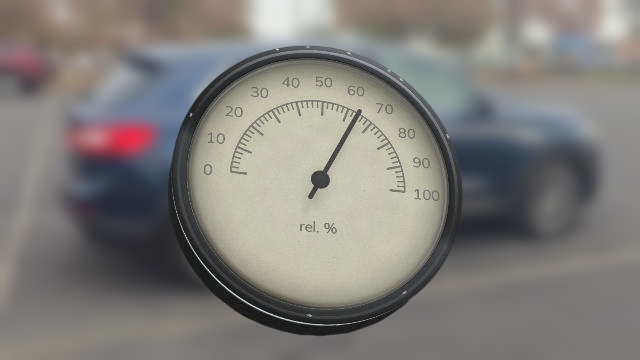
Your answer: 64 %
